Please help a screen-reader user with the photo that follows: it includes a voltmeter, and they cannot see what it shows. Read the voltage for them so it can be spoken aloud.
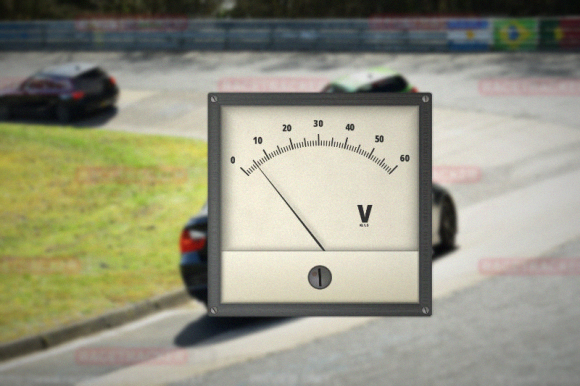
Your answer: 5 V
